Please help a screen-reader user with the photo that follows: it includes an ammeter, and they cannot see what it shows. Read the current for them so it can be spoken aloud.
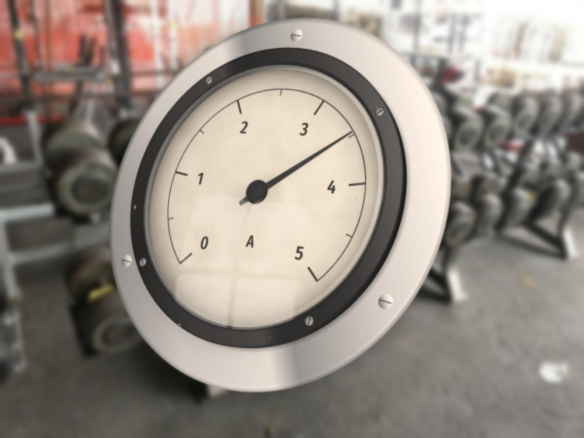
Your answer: 3.5 A
